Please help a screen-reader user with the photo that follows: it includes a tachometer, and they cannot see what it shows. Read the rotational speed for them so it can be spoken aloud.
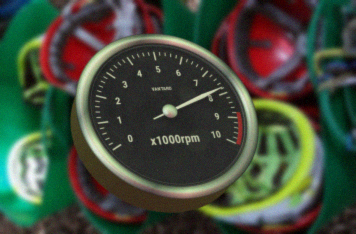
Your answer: 7800 rpm
